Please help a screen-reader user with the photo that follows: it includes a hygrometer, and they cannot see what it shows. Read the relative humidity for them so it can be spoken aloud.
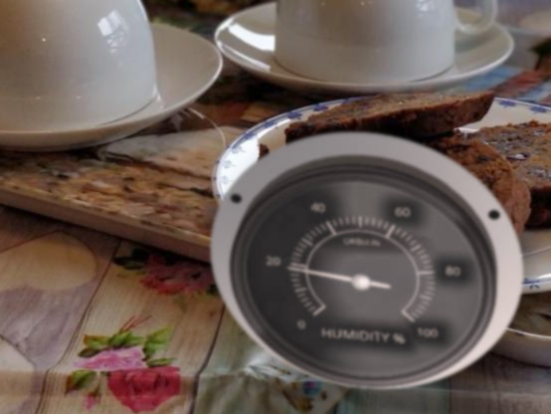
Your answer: 20 %
